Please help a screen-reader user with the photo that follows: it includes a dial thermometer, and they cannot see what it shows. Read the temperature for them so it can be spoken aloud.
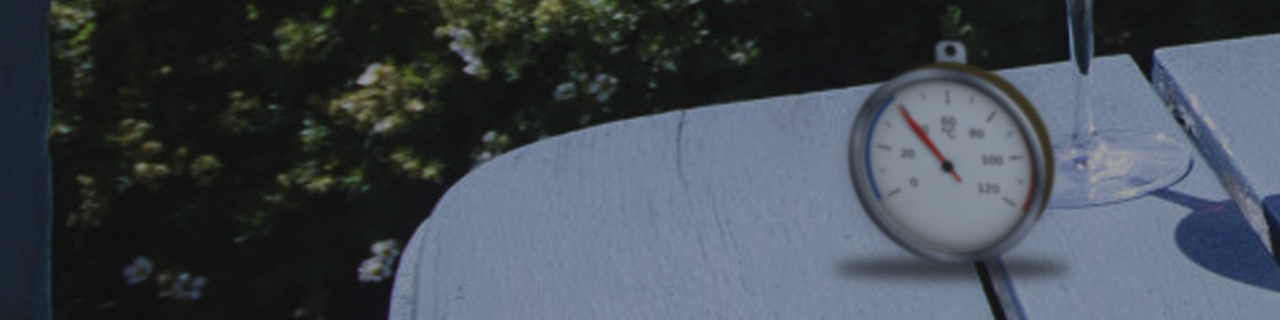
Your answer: 40 °C
